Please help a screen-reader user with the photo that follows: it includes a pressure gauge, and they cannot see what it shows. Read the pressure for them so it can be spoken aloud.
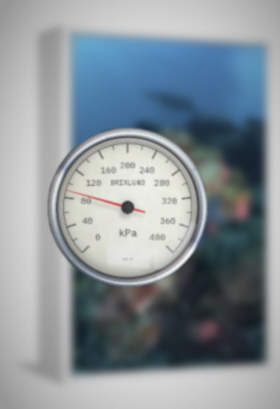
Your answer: 90 kPa
